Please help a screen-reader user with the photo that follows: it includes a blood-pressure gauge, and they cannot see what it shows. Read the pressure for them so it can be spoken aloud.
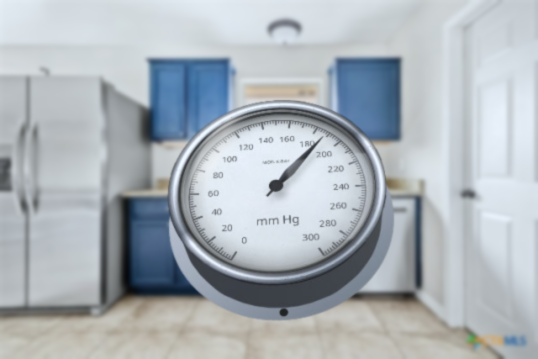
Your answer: 190 mmHg
